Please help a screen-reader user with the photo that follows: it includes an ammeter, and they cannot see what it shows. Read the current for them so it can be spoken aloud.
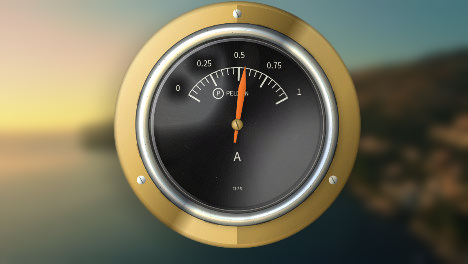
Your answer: 0.55 A
